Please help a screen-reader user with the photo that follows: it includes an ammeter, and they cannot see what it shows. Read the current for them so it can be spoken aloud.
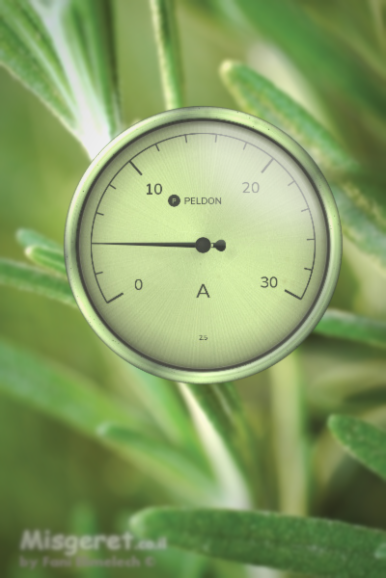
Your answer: 4 A
